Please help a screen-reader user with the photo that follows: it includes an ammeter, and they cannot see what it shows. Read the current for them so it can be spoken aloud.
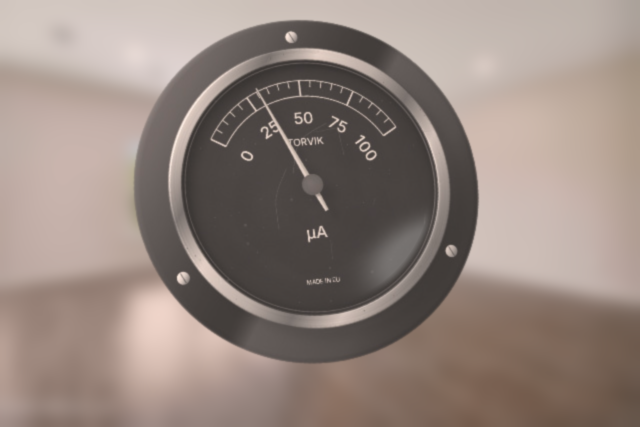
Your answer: 30 µA
